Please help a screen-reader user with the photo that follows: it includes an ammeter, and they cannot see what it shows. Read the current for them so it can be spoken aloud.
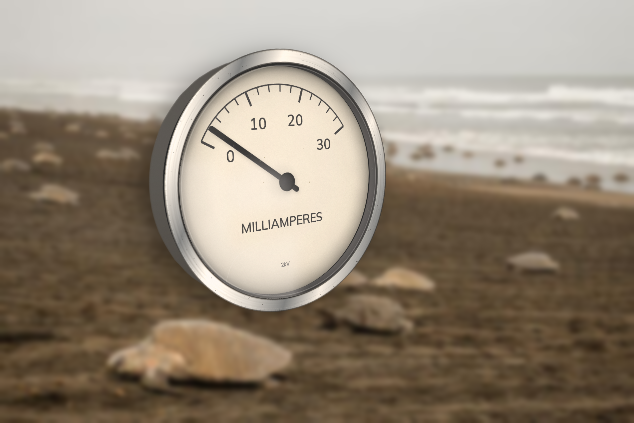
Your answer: 2 mA
